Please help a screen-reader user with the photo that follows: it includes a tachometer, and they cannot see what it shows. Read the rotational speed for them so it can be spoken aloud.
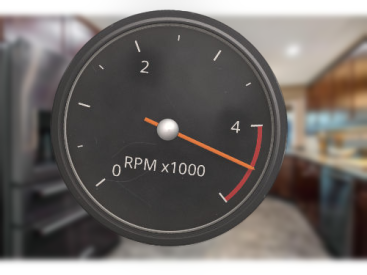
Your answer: 4500 rpm
